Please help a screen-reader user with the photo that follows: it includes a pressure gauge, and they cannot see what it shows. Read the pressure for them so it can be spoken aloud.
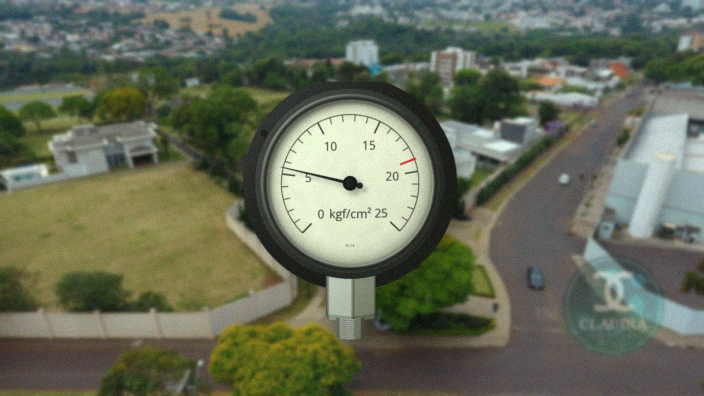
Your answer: 5.5 kg/cm²
